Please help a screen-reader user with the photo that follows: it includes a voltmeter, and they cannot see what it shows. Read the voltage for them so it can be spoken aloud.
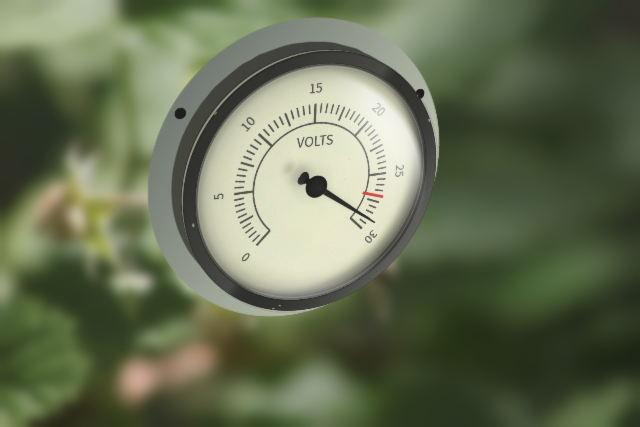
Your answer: 29 V
